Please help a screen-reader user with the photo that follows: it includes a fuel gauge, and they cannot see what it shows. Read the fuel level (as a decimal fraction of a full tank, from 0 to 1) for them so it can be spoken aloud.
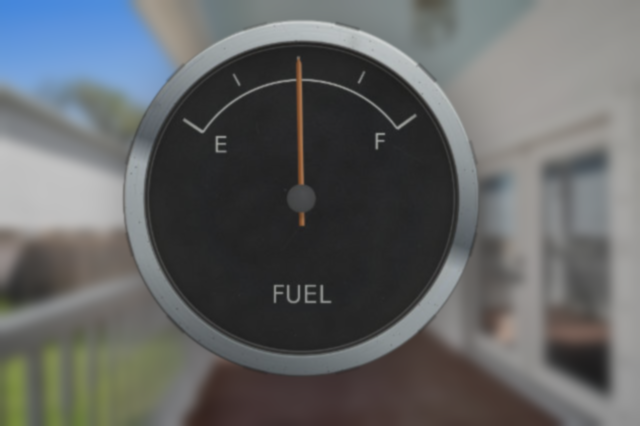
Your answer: 0.5
